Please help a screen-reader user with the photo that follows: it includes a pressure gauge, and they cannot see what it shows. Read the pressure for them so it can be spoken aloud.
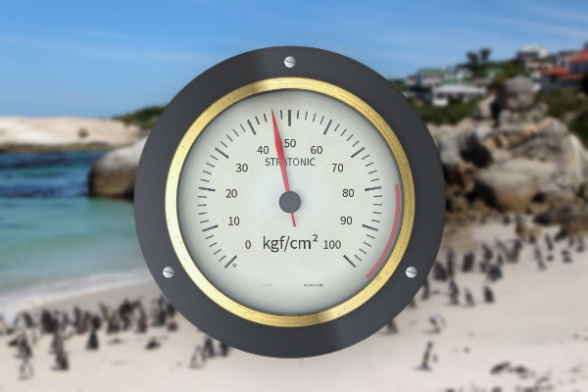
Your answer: 46 kg/cm²
